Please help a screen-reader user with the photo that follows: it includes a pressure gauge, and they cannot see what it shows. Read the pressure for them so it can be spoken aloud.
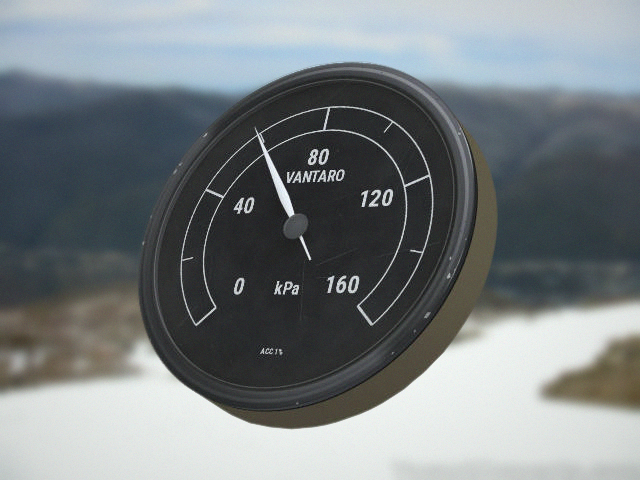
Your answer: 60 kPa
